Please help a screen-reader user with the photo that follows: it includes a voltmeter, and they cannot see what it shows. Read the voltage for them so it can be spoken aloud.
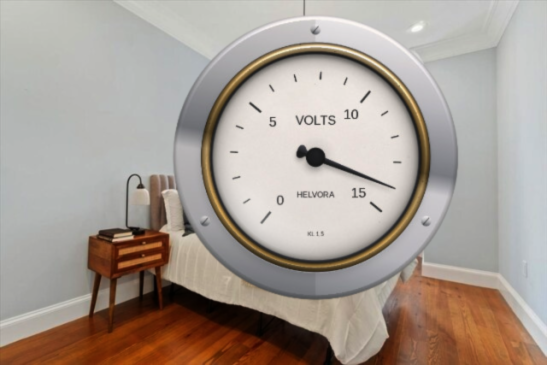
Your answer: 14 V
